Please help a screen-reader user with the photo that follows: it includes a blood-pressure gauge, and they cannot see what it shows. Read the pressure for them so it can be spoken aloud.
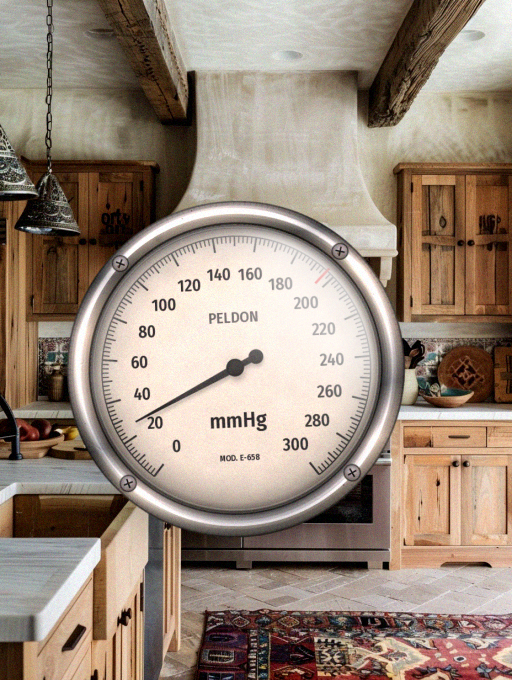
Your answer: 26 mmHg
